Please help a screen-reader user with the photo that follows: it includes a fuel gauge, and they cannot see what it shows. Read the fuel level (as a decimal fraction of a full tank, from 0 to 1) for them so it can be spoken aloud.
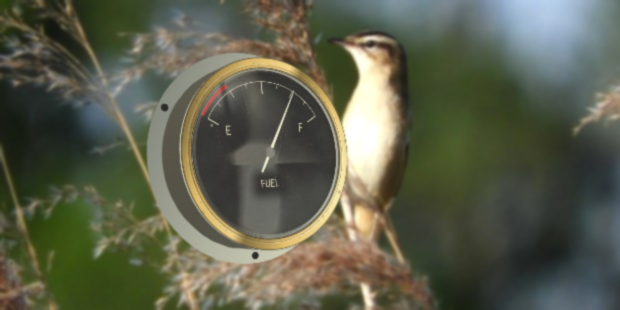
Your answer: 0.75
